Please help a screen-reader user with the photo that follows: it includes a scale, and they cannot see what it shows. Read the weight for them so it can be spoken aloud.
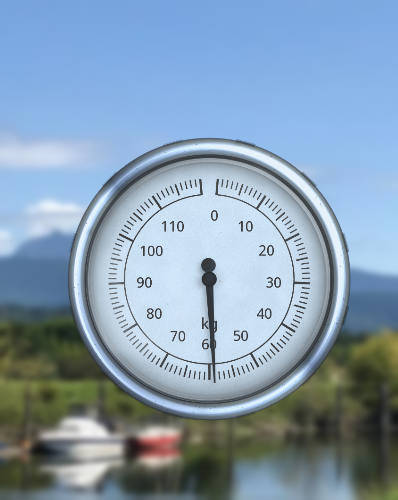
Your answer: 59 kg
